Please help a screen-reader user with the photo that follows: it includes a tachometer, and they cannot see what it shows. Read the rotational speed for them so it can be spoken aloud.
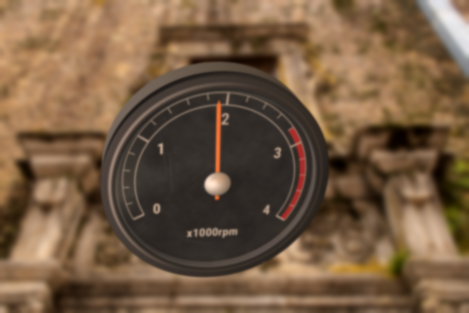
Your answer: 1900 rpm
